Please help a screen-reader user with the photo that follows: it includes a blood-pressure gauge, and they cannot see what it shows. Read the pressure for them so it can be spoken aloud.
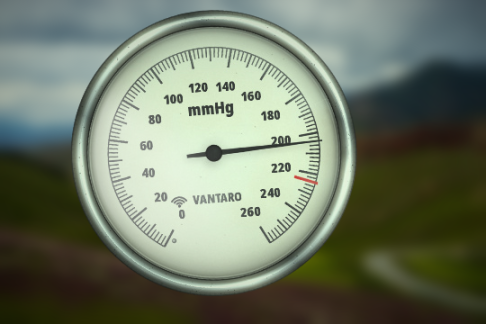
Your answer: 204 mmHg
